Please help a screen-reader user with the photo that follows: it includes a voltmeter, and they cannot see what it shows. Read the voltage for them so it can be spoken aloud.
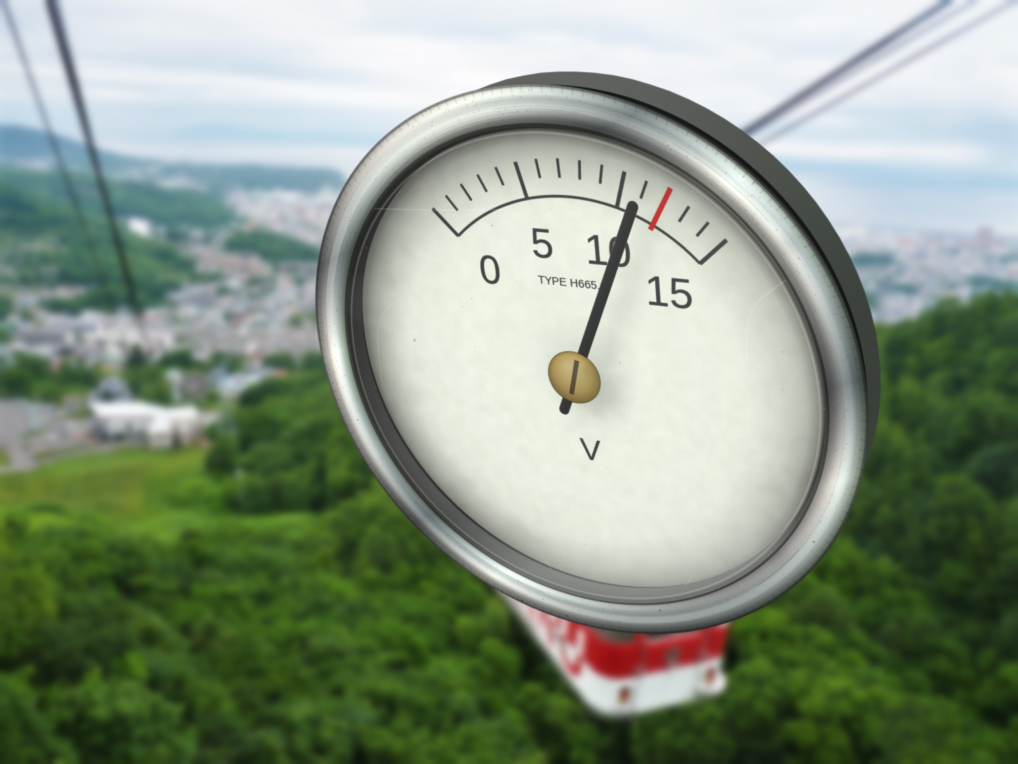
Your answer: 11 V
